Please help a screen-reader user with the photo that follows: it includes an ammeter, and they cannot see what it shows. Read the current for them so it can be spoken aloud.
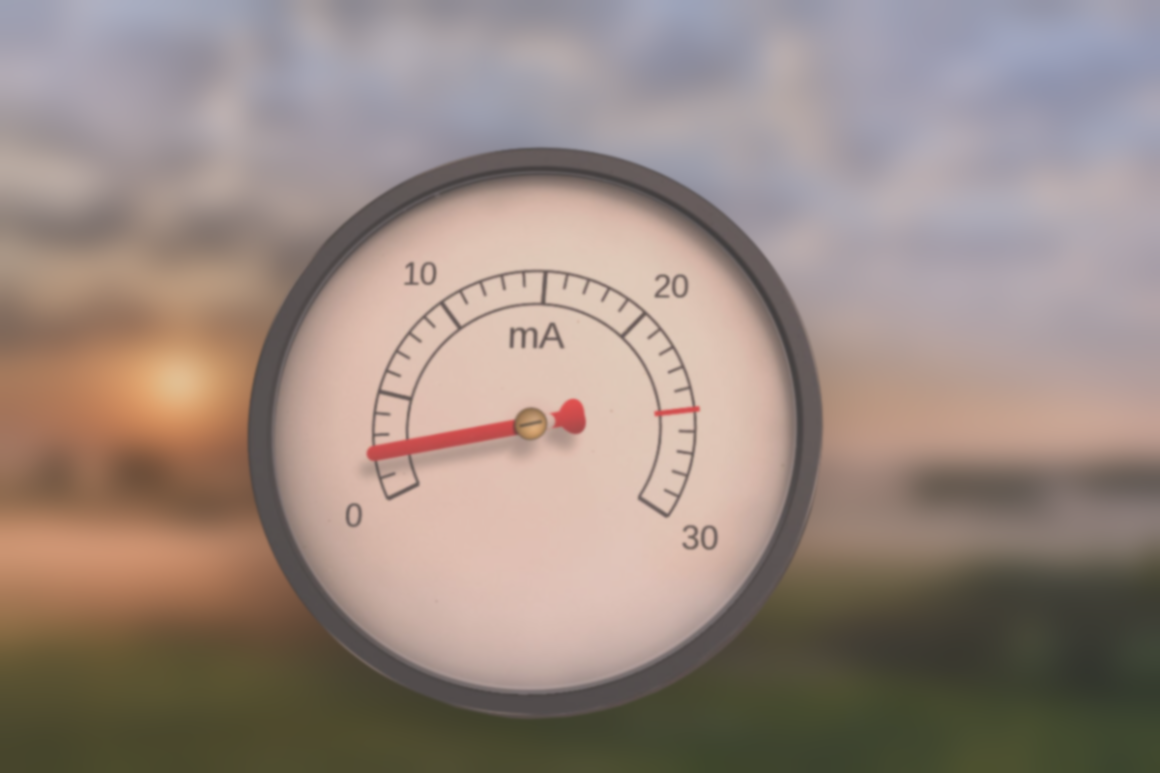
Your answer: 2 mA
